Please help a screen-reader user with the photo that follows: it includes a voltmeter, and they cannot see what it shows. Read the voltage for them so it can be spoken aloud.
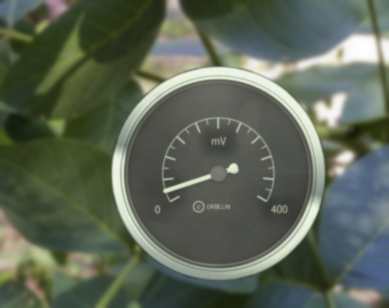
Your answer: 20 mV
